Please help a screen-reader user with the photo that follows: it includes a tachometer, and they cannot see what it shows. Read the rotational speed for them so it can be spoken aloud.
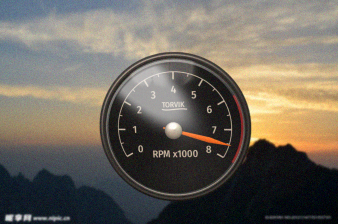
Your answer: 7500 rpm
